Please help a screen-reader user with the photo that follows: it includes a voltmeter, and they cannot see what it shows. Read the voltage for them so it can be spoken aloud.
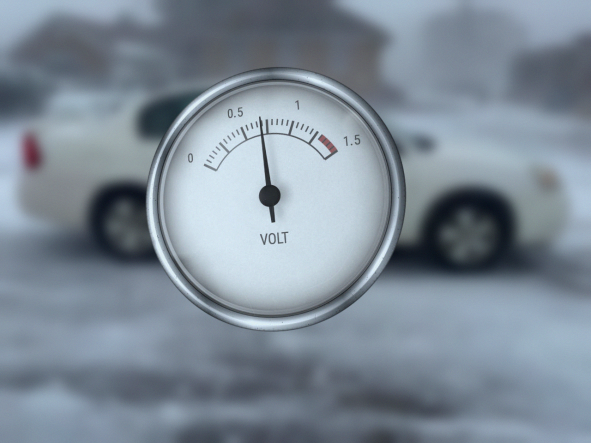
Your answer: 0.7 V
